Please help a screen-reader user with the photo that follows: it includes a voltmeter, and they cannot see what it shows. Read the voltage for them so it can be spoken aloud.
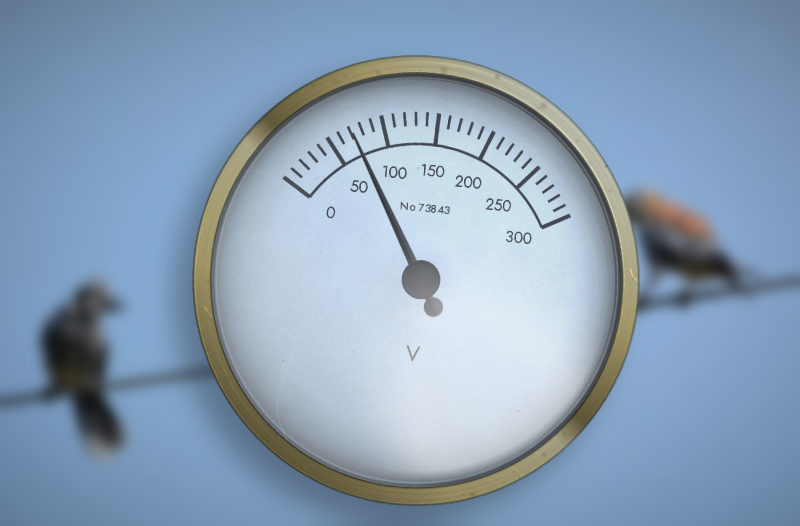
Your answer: 70 V
